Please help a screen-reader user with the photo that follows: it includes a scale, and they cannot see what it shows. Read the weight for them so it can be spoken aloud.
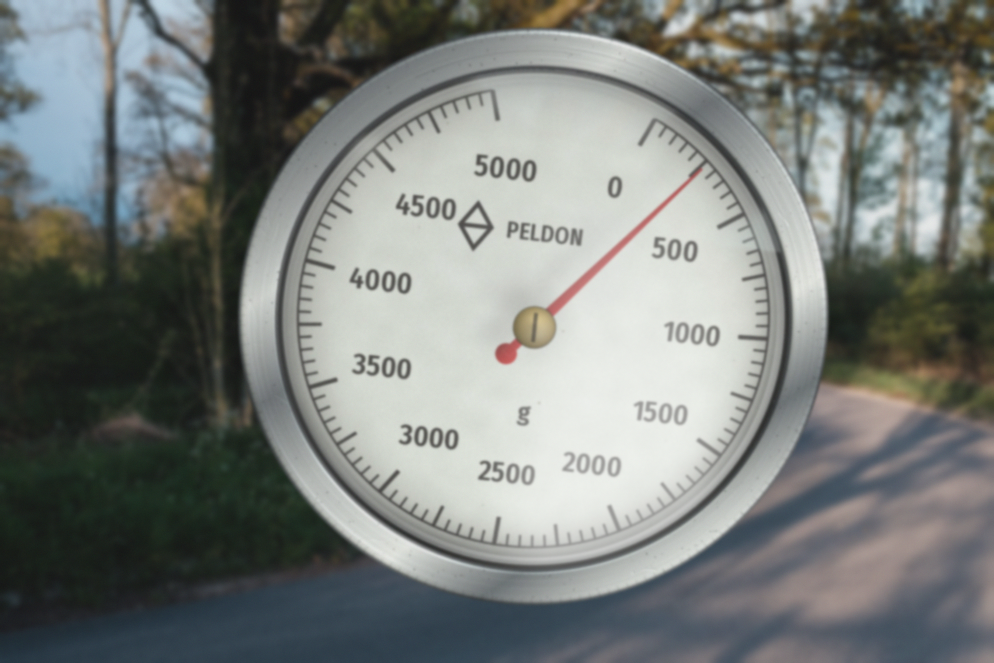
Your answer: 250 g
